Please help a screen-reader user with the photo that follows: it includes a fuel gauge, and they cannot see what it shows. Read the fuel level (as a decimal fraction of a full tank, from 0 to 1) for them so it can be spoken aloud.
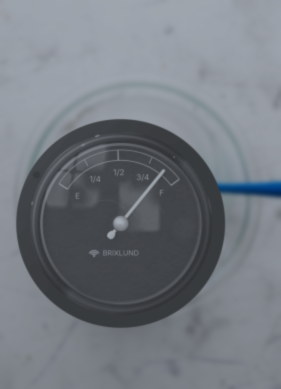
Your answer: 0.875
